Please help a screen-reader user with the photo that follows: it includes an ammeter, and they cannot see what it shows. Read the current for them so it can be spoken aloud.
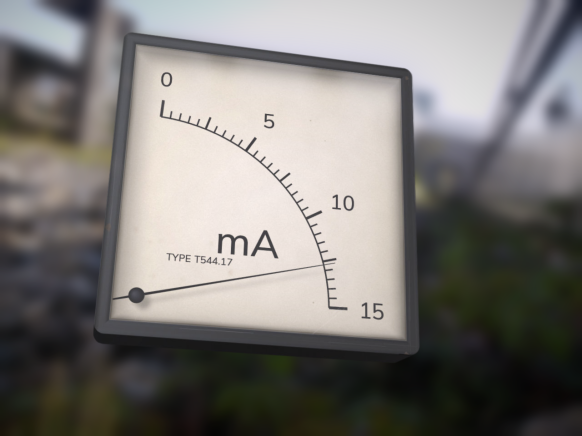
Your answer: 12.75 mA
